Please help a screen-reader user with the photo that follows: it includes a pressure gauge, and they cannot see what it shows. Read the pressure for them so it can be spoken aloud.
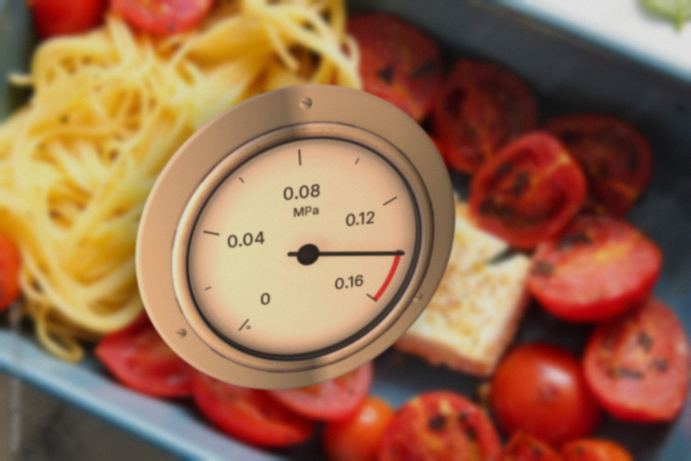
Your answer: 0.14 MPa
